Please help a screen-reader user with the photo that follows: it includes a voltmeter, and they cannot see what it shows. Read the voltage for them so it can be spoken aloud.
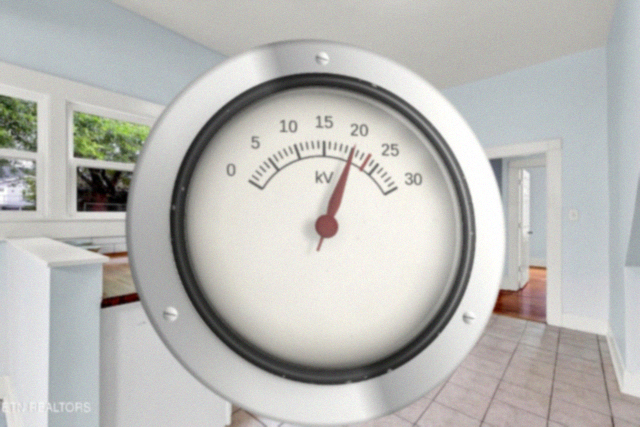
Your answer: 20 kV
